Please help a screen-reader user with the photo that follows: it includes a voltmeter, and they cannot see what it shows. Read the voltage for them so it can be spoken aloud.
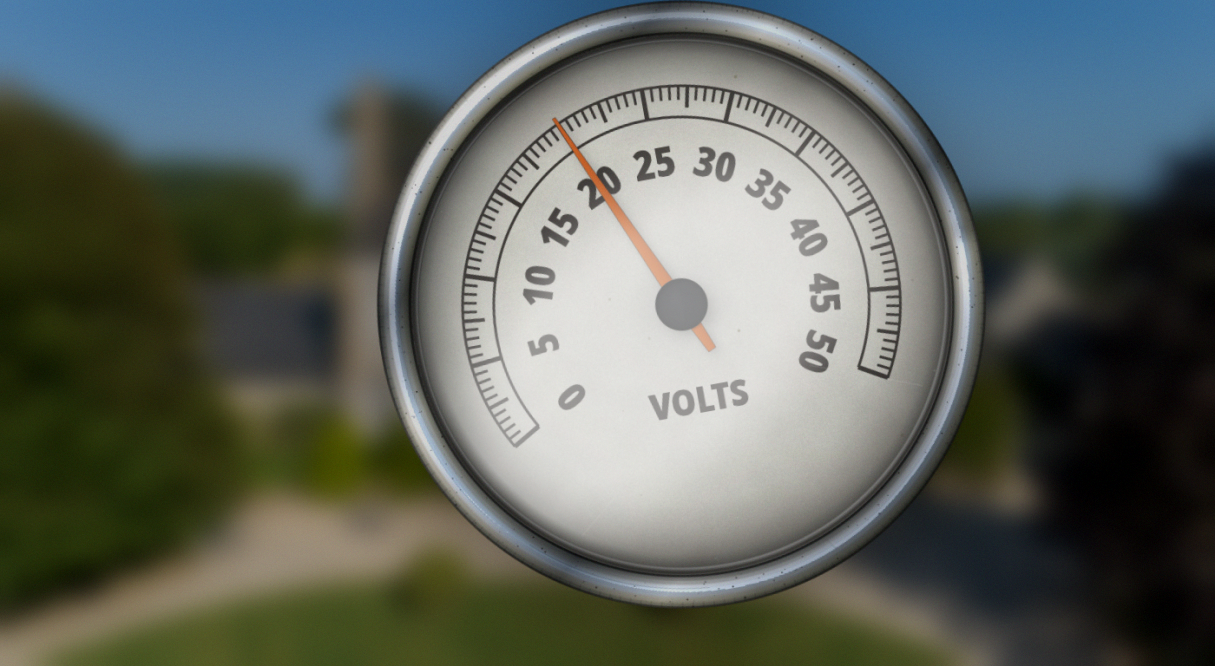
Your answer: 20 V
